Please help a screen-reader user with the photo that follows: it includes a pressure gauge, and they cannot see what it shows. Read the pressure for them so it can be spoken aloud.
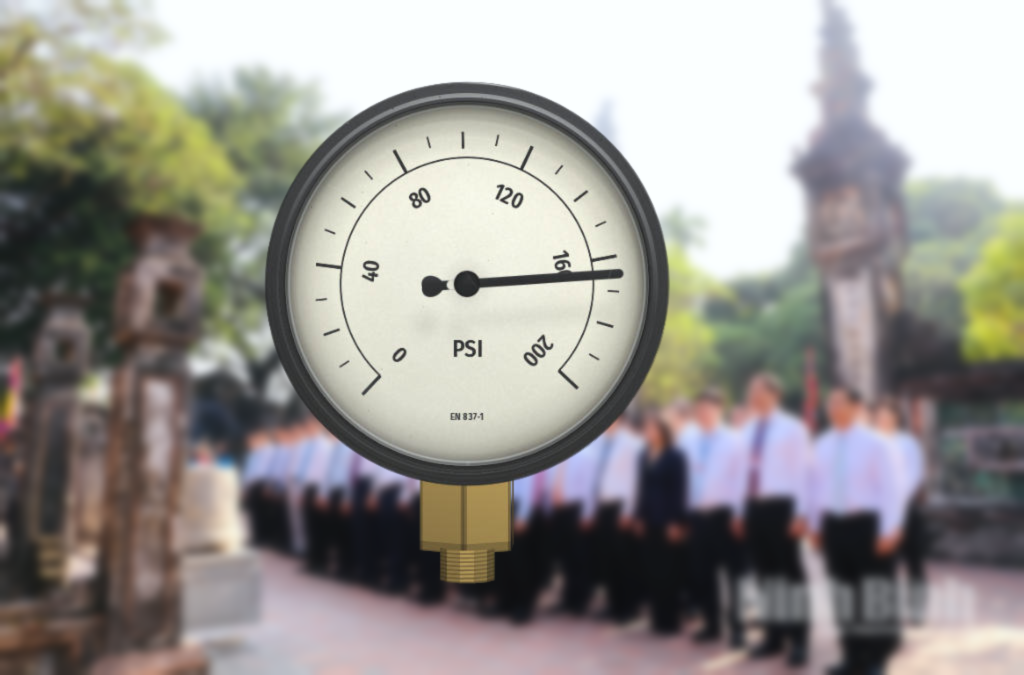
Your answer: 165 psi
